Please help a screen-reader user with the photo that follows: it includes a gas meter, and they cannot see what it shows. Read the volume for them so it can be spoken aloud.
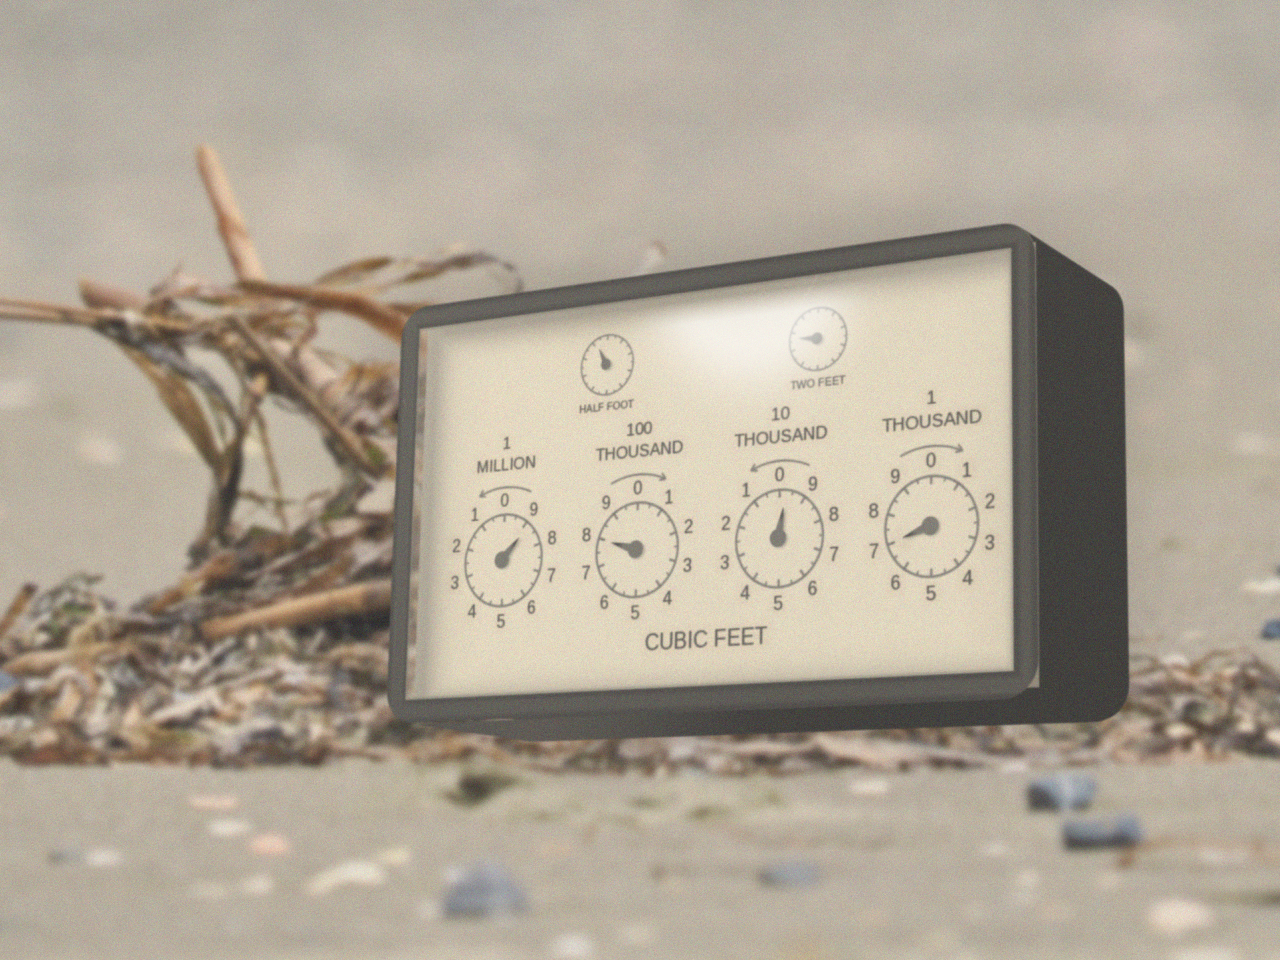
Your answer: 879700 ft³
